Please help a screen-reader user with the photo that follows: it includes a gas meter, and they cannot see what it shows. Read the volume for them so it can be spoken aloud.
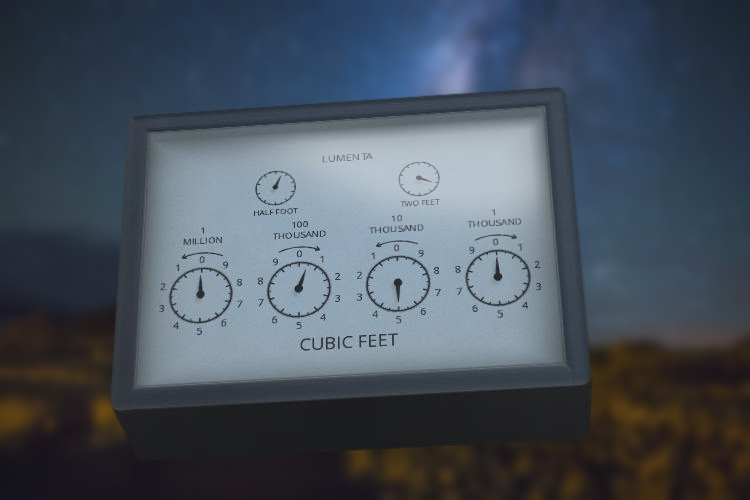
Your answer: 5000 ft³
